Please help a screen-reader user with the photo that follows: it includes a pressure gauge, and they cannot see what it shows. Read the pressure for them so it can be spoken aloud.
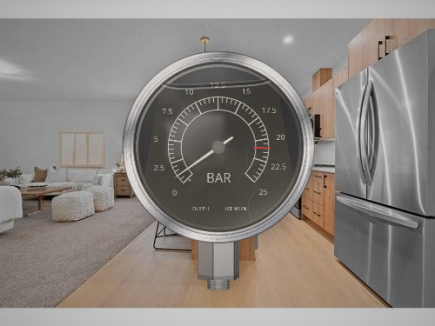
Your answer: 1 bar
